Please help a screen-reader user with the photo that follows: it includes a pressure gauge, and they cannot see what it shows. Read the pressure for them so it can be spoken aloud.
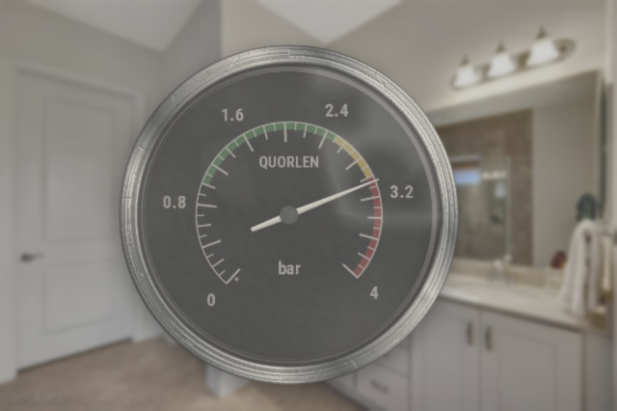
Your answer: 3.05 bar
